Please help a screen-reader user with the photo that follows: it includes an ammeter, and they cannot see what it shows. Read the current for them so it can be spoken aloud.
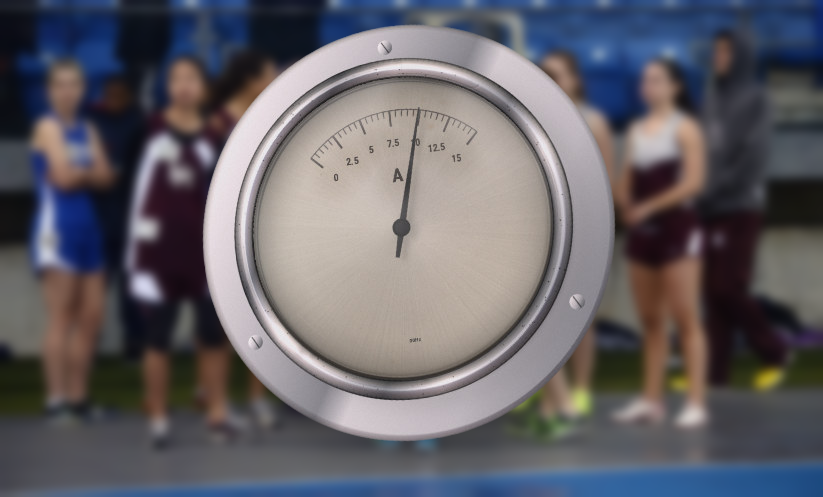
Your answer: 10 A
